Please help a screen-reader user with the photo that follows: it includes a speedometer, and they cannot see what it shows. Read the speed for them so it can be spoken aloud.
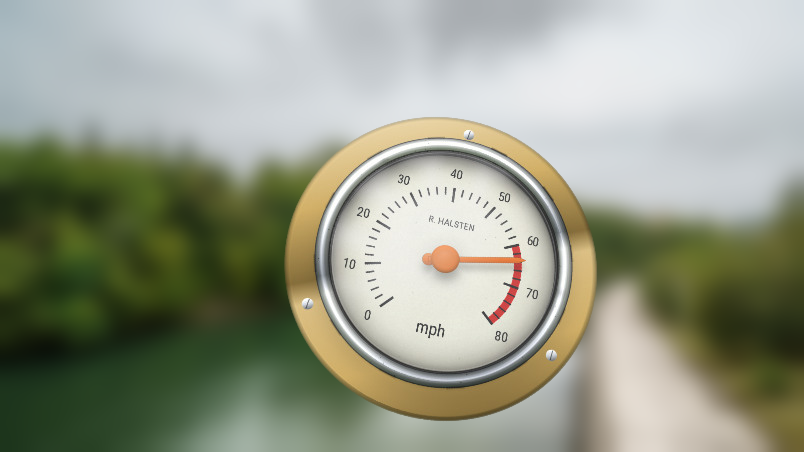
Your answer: 64 mph
